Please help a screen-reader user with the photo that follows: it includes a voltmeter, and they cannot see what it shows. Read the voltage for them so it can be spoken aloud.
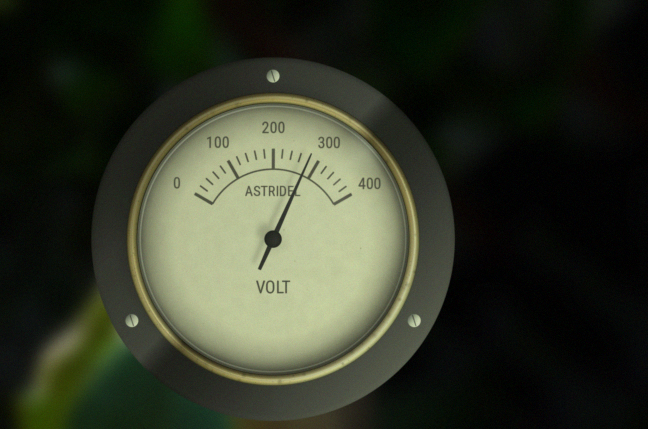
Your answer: 280 V
